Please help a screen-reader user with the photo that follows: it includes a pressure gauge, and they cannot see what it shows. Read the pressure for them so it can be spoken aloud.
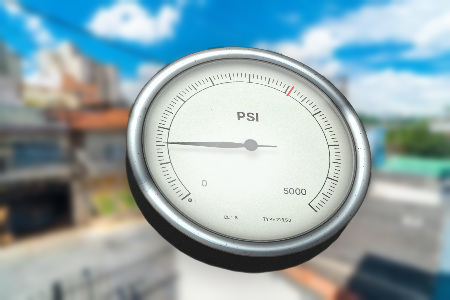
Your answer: 750 psi
